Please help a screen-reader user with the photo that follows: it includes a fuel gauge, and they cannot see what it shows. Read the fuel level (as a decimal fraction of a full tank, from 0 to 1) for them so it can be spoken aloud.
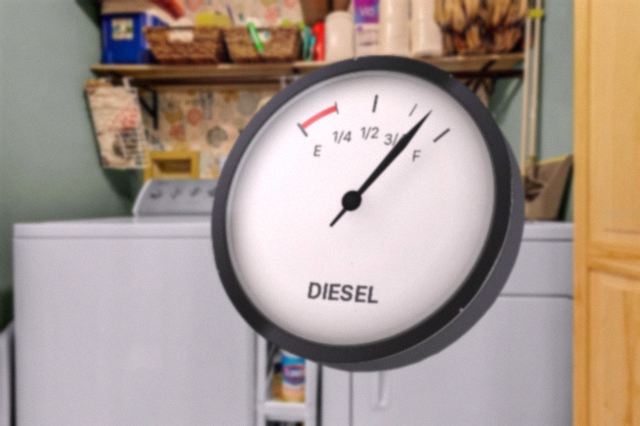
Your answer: 0.875
